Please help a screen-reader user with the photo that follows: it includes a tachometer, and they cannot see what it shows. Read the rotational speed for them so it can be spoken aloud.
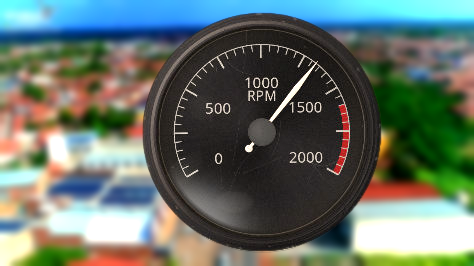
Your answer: 1325 rpm
